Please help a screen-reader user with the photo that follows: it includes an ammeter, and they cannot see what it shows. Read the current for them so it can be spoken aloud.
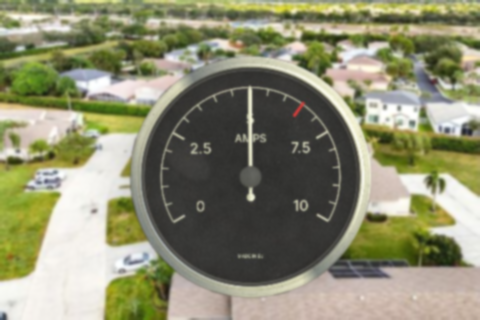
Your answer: 5 A
